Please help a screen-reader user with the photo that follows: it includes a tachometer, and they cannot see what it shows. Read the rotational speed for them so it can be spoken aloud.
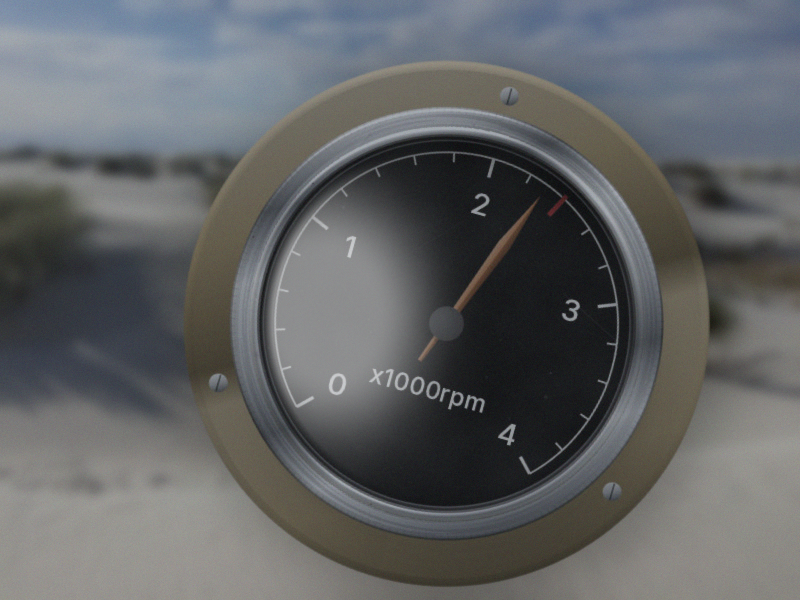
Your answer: 2300 rpm
